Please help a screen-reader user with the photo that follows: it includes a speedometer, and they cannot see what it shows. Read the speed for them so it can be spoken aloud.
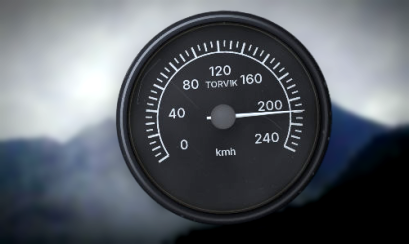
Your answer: 210 km/h
